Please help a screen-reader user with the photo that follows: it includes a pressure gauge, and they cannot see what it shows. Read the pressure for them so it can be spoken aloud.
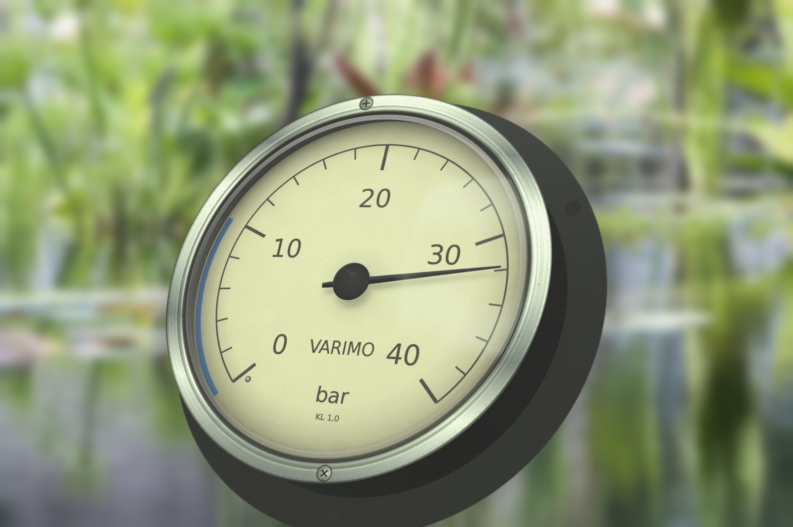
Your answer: 32 bar
